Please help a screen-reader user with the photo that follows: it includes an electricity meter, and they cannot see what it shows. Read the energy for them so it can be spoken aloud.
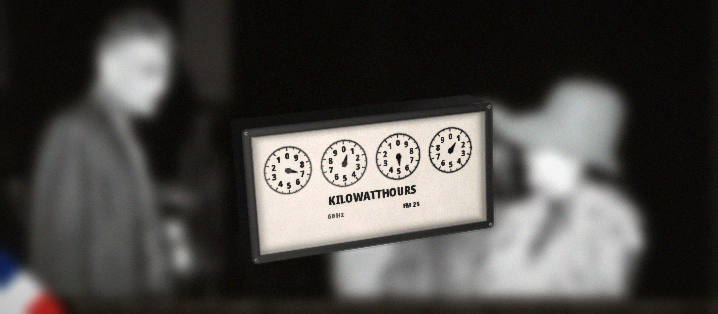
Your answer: 7051 kWh
